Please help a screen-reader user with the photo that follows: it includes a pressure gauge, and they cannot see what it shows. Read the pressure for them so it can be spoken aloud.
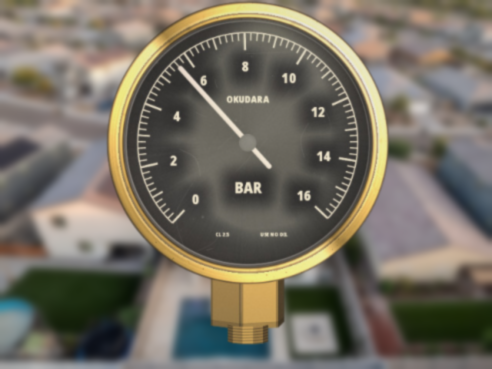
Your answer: 5.6 bar
